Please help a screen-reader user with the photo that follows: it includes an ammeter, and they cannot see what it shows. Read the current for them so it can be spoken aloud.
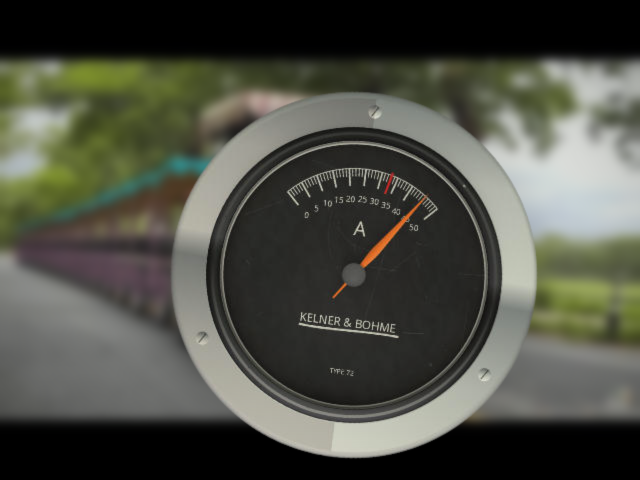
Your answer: 45 A
